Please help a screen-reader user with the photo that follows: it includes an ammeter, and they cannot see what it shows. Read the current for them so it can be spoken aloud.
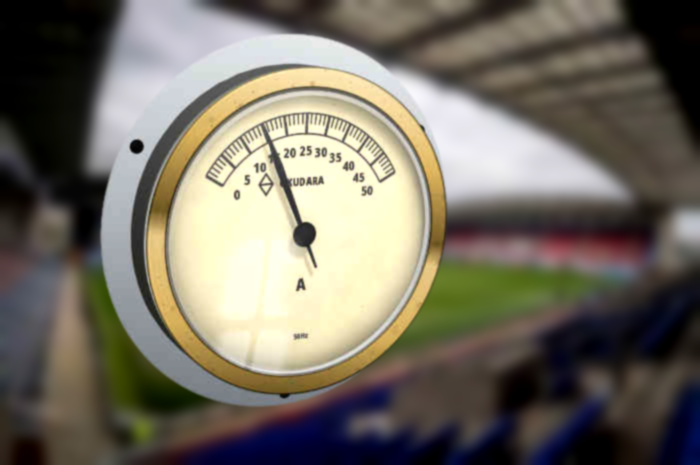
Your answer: 15 A
